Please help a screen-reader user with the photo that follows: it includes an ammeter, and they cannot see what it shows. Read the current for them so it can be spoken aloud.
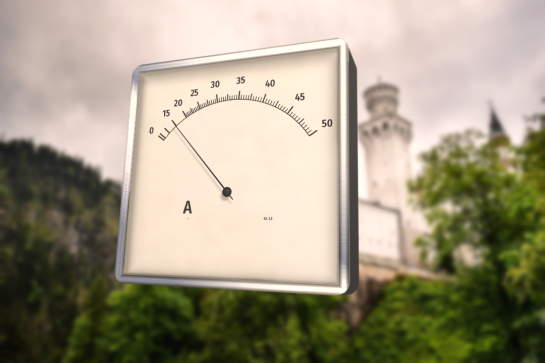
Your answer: 15 A
